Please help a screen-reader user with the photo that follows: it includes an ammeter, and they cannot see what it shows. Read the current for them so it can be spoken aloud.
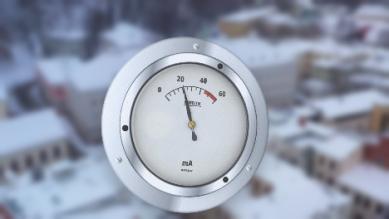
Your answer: 20 mA
